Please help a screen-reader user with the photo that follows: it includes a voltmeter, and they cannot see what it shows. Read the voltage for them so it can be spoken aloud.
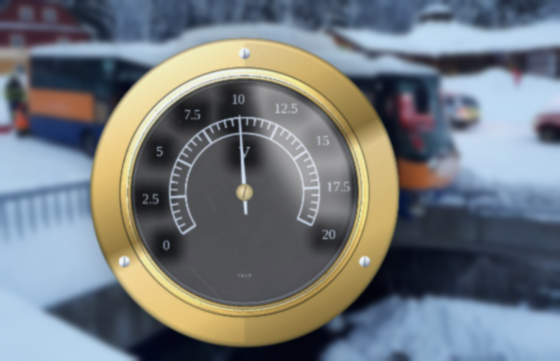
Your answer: 10 V
